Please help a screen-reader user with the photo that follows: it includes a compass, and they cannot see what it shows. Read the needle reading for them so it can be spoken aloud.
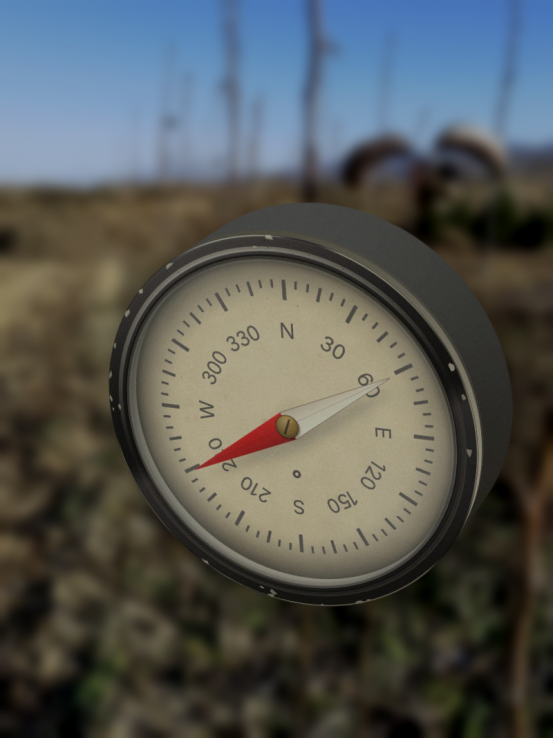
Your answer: 240 °
